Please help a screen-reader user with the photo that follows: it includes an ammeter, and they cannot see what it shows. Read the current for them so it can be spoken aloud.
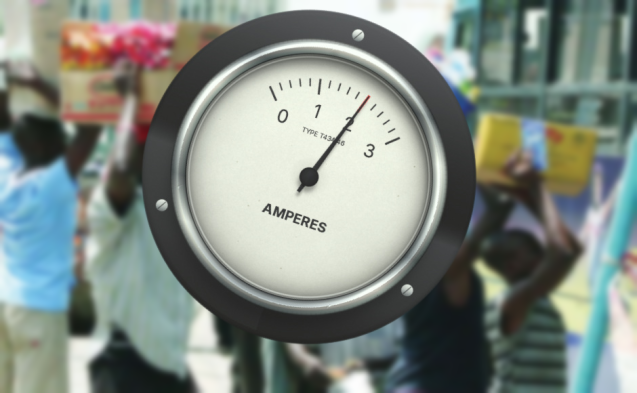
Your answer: 2 A
